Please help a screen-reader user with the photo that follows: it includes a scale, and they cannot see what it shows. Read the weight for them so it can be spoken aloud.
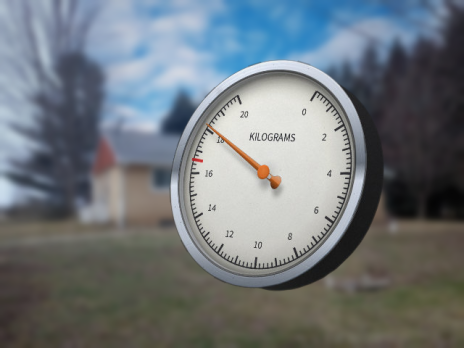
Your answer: 18.2 kg
